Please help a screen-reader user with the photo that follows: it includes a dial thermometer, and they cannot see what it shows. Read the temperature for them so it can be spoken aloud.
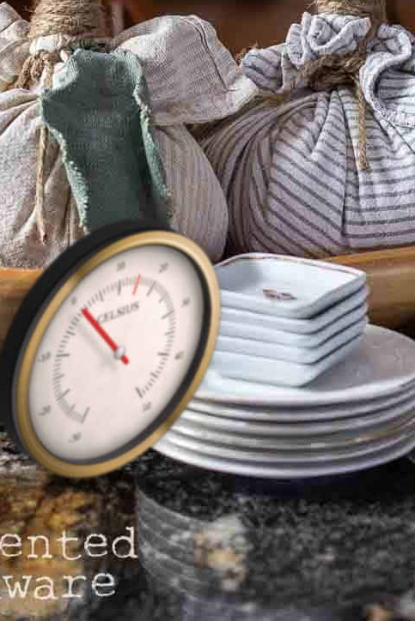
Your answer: 0 °C
